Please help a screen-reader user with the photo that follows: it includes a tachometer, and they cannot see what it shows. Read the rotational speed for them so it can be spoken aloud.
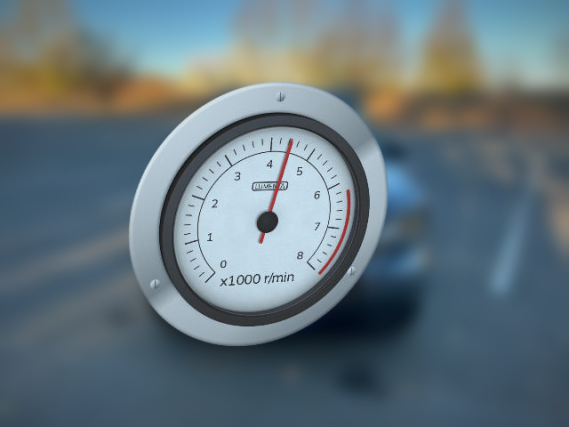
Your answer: 4400 rpm
